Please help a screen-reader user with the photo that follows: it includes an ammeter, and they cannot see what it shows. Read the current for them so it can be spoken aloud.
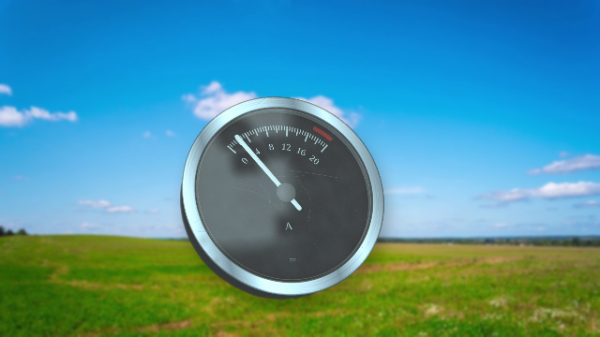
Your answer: 2 A
